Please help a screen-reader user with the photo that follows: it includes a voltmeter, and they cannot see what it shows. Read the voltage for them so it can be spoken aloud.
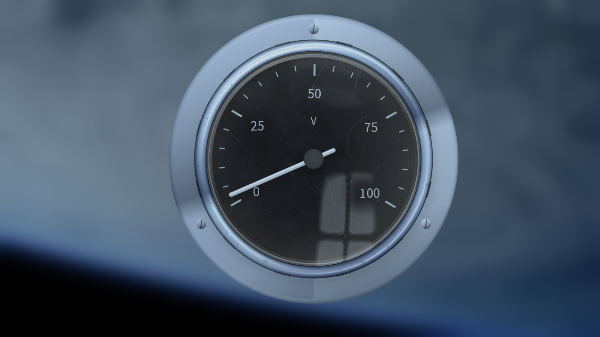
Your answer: 2.5 V
